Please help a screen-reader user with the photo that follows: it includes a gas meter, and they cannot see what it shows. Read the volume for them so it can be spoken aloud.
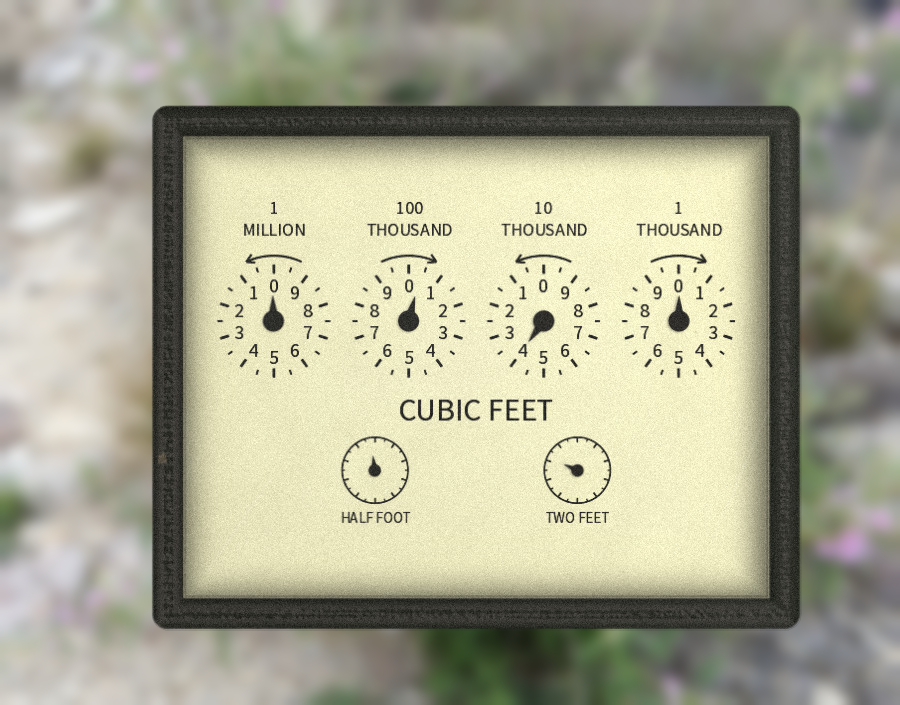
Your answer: 4000 ft³
